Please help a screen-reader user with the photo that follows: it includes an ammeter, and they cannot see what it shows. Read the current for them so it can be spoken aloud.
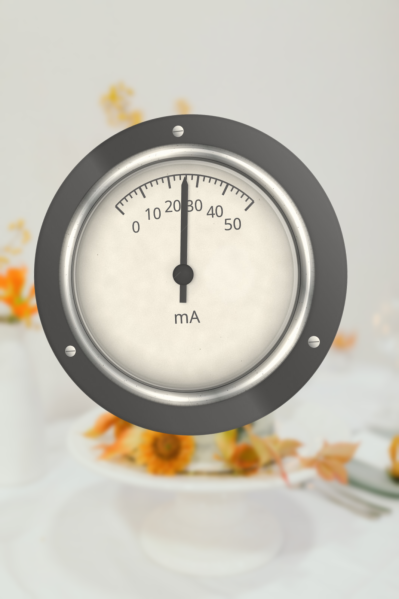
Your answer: 26 mA
